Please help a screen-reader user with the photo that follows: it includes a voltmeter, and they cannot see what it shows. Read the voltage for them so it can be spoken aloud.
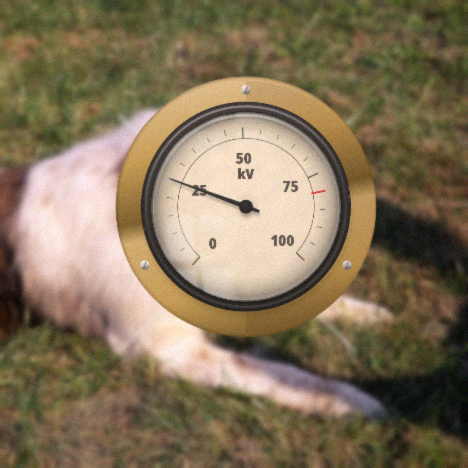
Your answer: 25 kV
